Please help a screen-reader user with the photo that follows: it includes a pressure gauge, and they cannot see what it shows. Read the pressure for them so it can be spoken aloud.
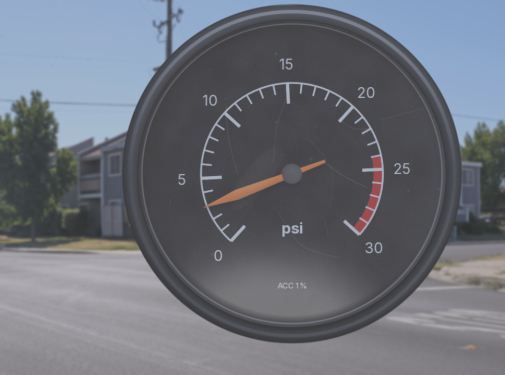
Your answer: 3 psi
